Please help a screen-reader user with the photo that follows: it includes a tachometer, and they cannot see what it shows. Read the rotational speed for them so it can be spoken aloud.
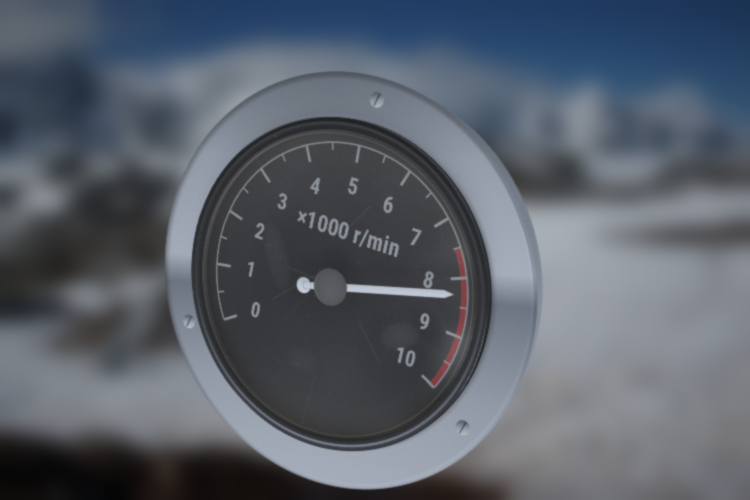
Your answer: 8250 rpm
